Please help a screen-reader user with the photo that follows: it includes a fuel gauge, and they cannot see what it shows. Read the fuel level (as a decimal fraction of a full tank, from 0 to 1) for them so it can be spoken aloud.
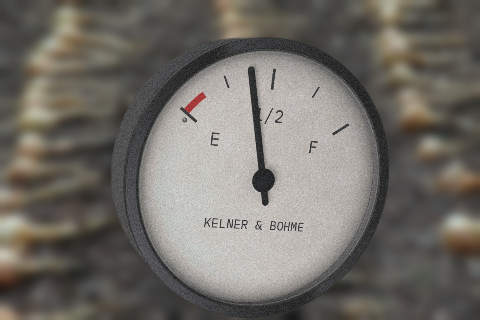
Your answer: 0.375
